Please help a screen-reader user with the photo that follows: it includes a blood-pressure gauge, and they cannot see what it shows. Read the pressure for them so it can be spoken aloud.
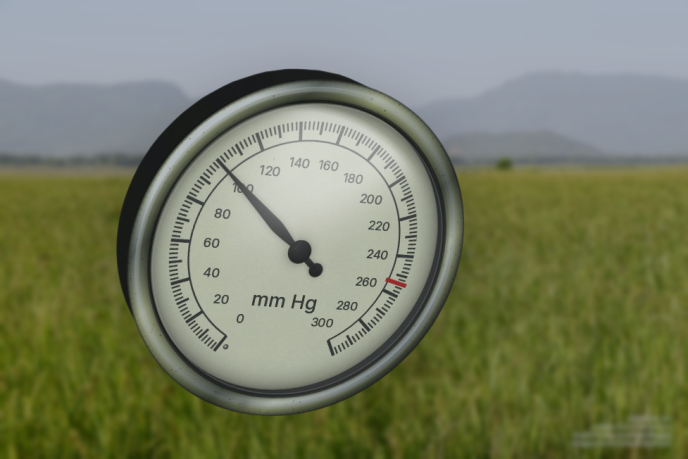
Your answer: 100 mmHg
